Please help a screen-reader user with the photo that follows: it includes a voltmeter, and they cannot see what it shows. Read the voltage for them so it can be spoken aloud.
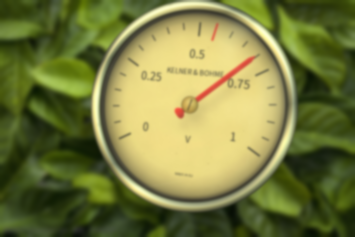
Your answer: 0.7 V
